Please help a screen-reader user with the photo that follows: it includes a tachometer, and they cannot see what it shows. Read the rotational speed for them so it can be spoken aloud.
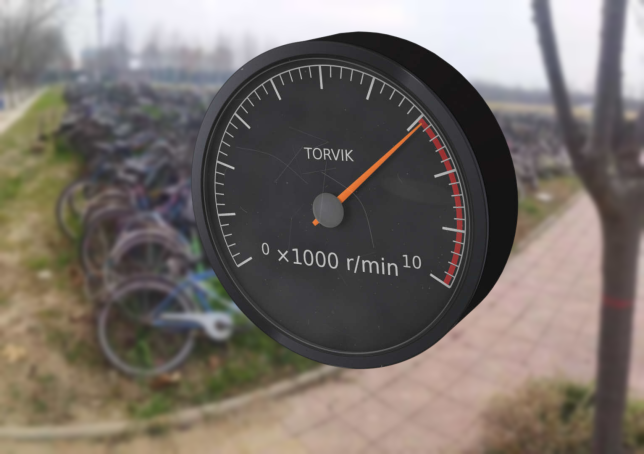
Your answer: 7100 rpm
